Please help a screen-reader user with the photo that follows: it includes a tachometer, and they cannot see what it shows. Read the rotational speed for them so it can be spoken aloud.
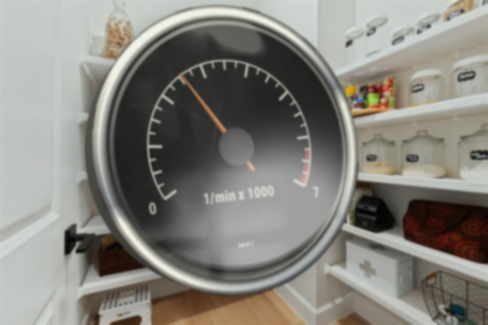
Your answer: 2500 rpm
